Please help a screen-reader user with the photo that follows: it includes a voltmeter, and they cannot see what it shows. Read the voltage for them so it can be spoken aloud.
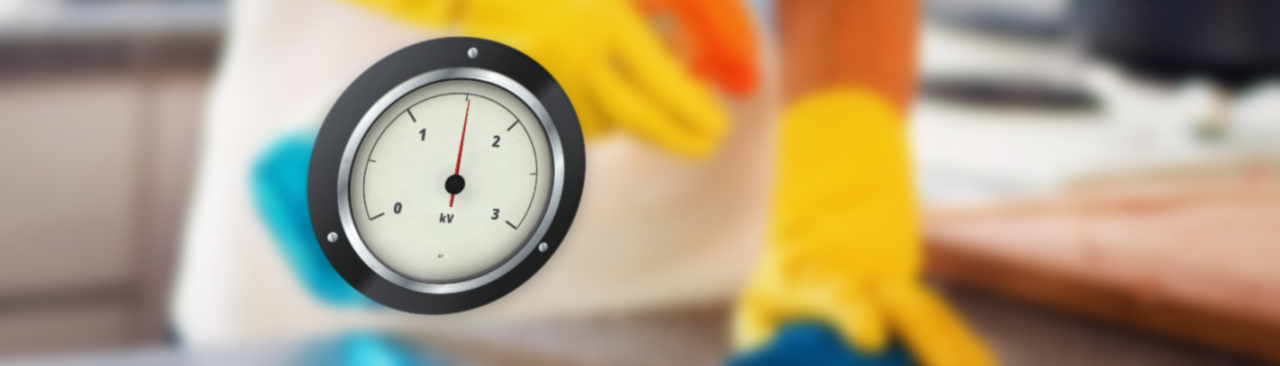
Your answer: 1.5 kV
